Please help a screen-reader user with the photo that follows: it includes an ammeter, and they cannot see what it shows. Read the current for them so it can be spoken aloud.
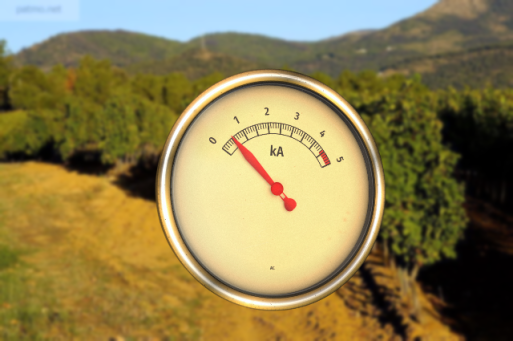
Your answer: 0.5 kA
